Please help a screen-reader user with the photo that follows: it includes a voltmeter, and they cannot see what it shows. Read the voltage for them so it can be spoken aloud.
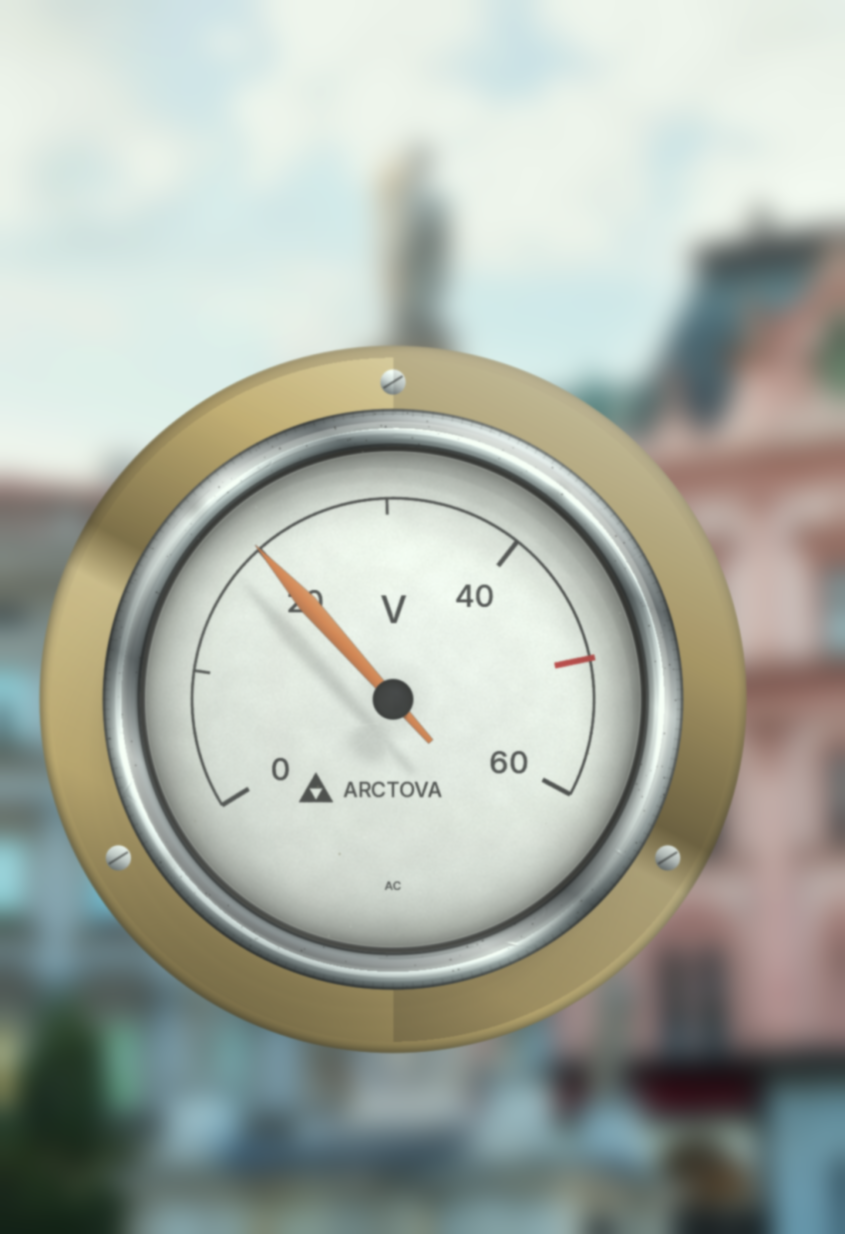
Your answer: 20 V
